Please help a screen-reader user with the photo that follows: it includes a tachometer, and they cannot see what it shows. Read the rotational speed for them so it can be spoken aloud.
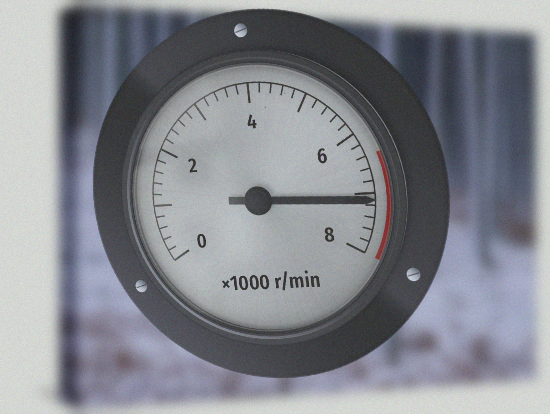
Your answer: 7100 rpm
